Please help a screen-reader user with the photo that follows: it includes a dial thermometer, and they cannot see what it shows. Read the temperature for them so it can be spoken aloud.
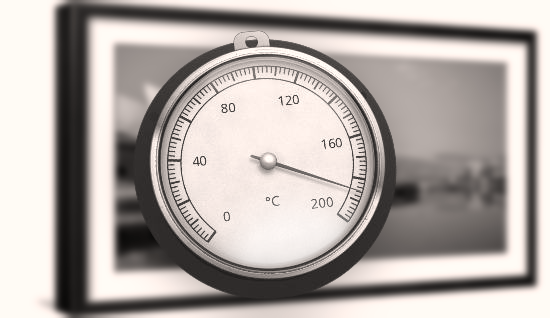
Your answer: 186 °C
